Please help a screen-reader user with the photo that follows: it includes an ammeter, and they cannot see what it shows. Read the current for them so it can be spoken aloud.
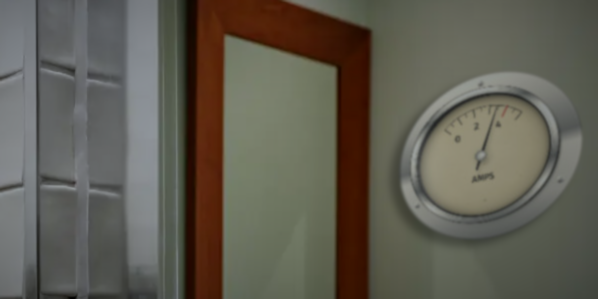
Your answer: 3.5 A
